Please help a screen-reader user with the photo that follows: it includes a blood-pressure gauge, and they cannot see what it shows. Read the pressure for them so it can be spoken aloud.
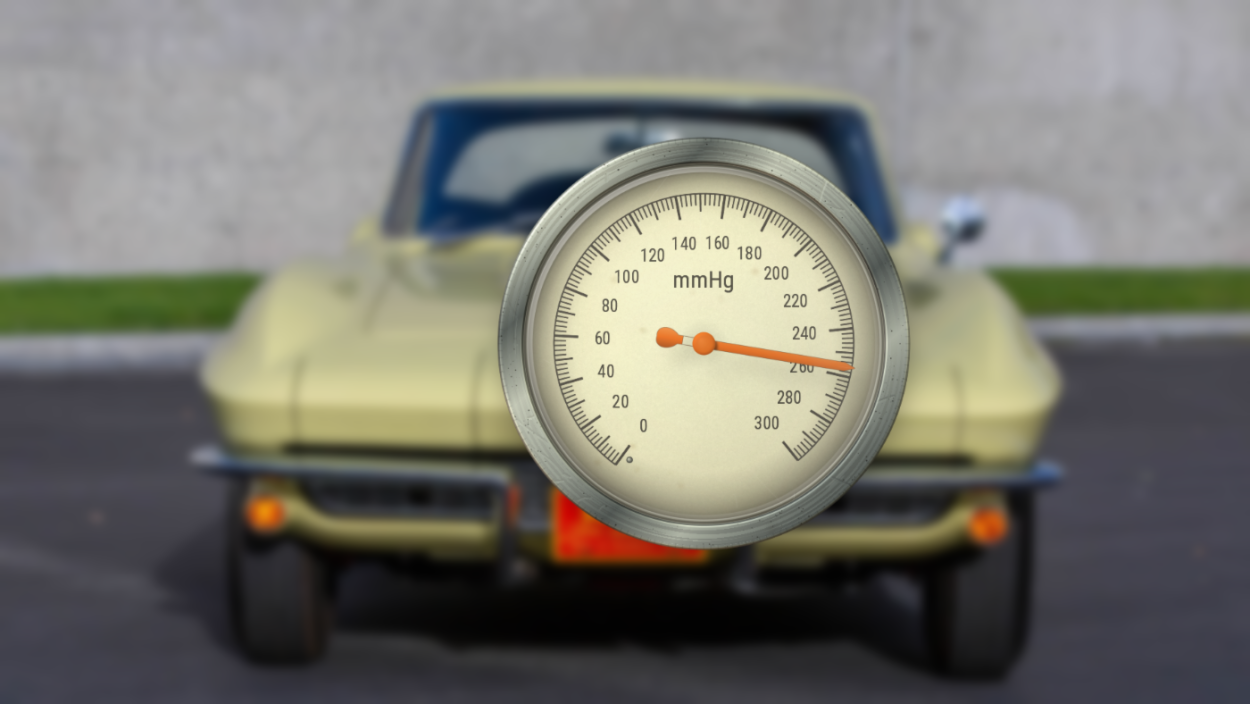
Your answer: 256 mmHg
